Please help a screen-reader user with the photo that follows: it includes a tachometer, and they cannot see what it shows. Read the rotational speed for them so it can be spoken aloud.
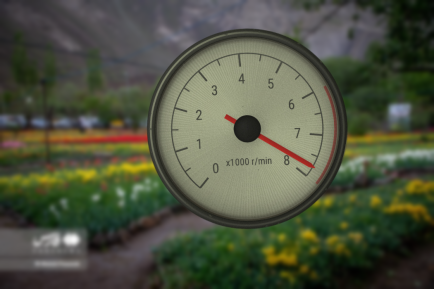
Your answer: 7750 rpm
